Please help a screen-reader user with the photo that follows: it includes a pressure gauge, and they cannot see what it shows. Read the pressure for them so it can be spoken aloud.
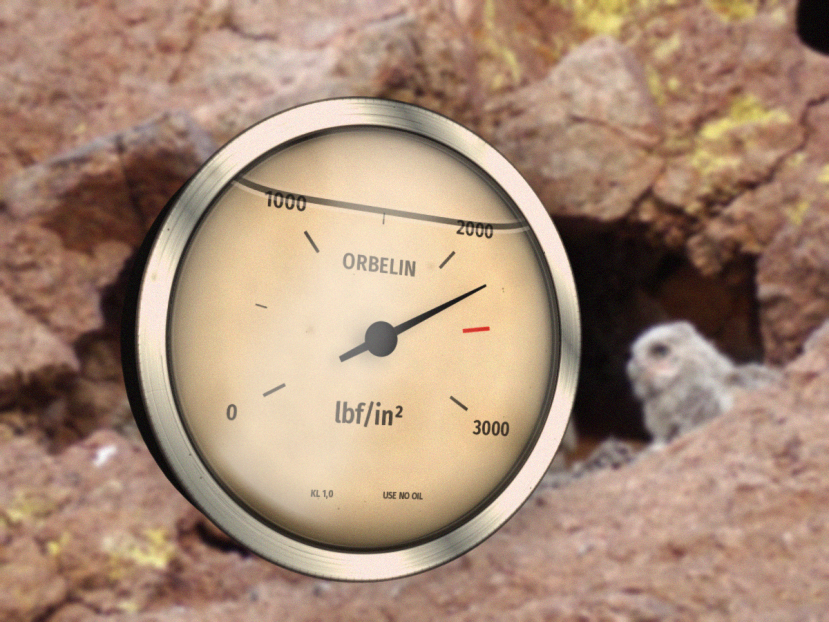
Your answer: 2250 psi
